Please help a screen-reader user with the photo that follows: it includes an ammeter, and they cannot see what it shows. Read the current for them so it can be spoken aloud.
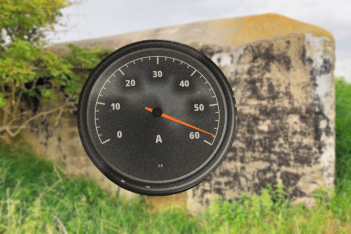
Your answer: 58 A
